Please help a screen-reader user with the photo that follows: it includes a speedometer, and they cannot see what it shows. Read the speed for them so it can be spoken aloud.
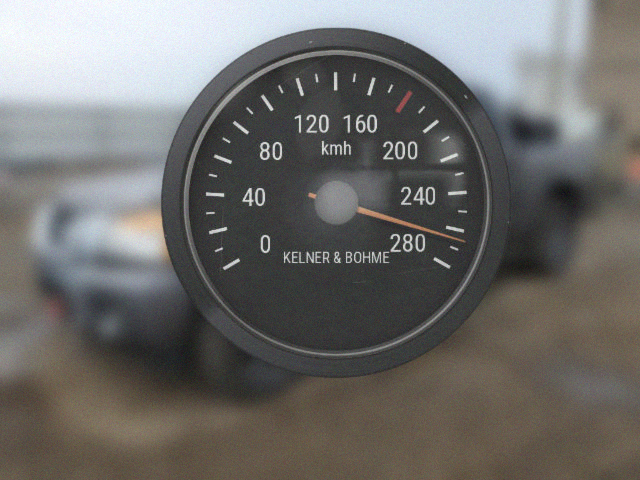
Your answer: 265 km/h
